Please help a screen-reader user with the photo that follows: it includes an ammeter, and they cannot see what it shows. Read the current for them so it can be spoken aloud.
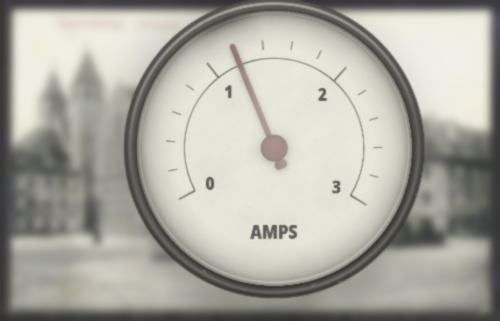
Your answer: 1.2 A
